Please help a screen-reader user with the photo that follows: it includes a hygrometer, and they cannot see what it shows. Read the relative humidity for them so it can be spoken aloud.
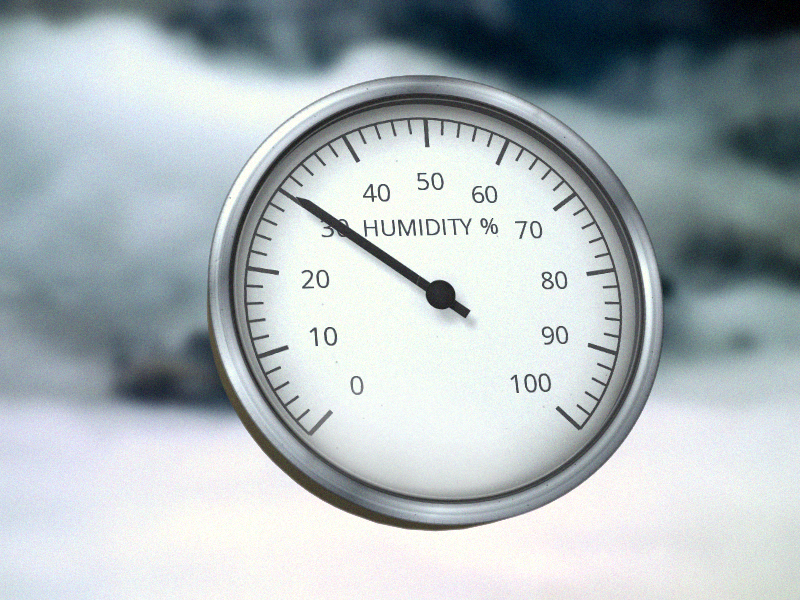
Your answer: 30 %
